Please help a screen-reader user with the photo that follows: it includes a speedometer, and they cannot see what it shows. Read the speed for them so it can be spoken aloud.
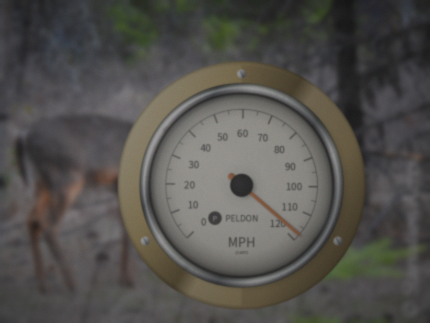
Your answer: 117.5 mph
